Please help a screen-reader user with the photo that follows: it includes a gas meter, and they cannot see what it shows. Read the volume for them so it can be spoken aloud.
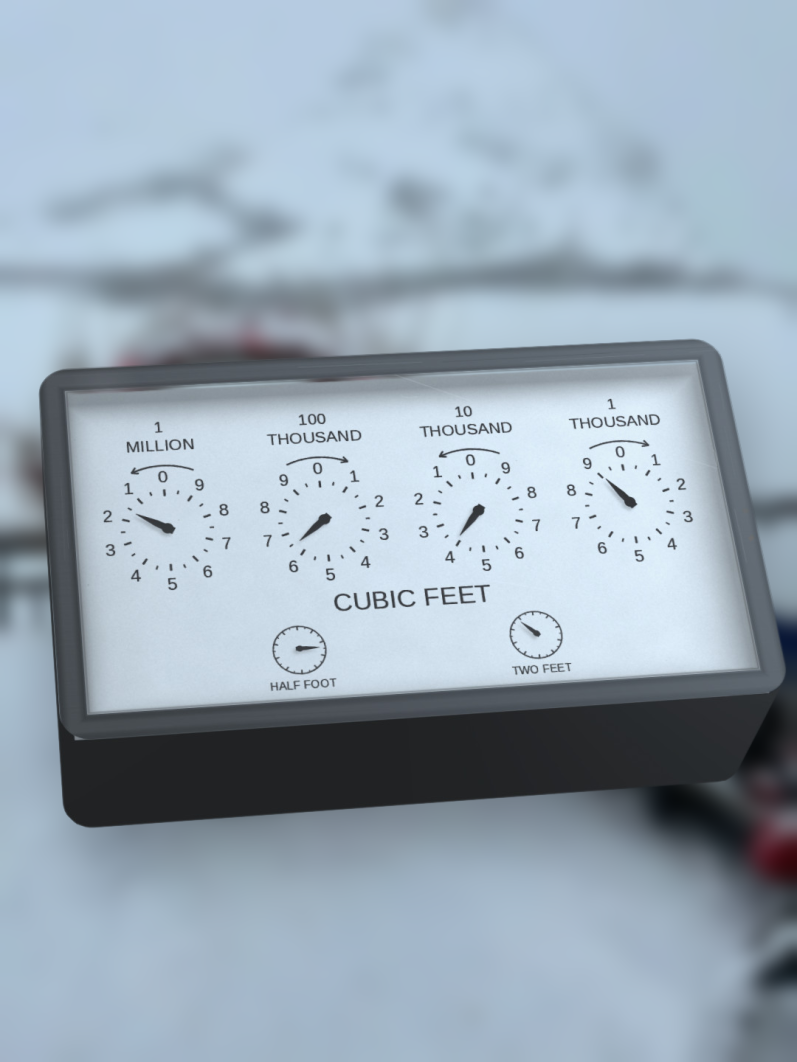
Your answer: 163900 ft³
